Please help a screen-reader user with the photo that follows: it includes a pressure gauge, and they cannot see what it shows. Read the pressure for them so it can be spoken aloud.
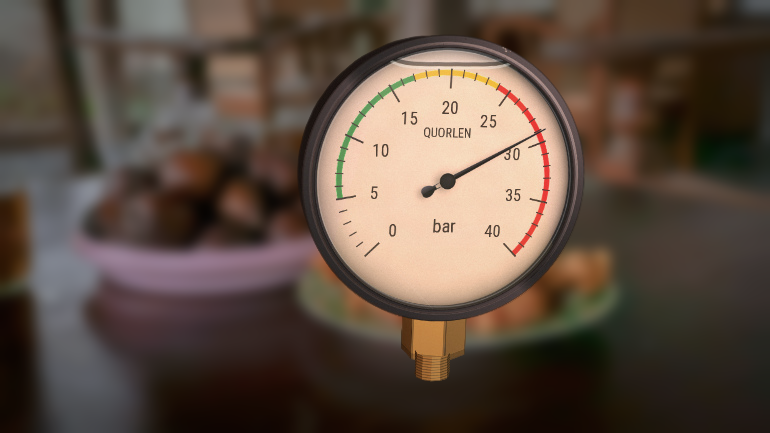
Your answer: 29 bar
